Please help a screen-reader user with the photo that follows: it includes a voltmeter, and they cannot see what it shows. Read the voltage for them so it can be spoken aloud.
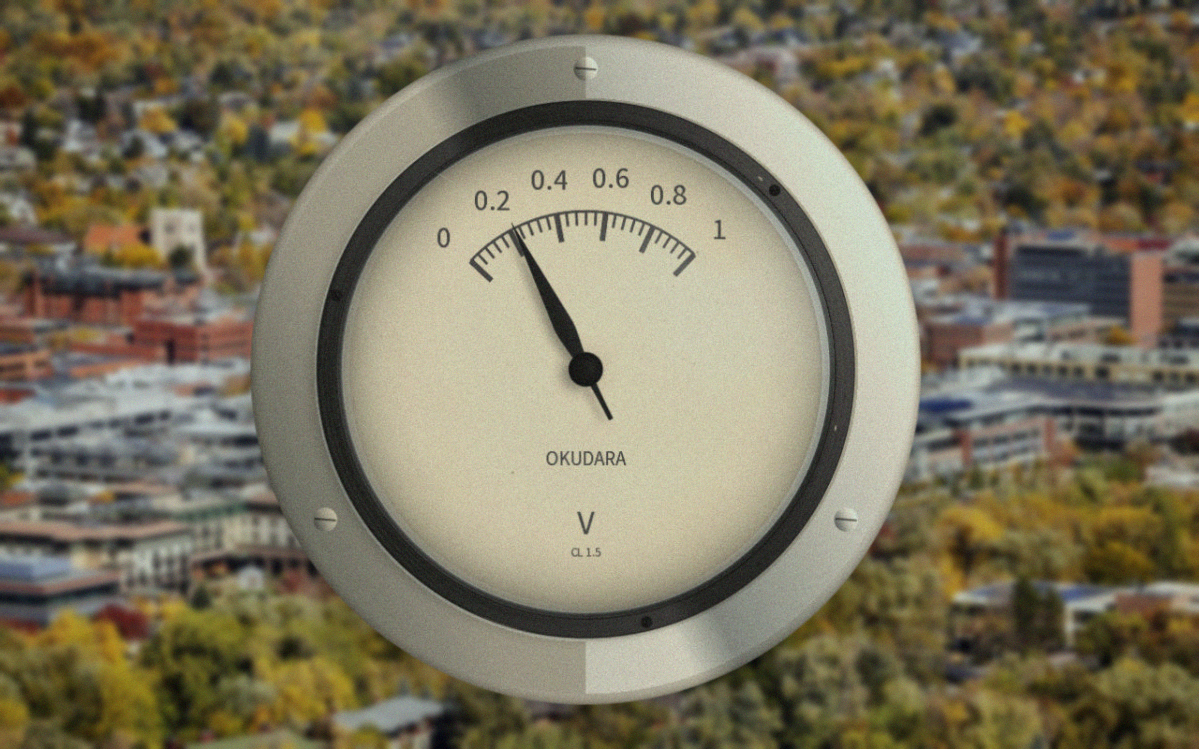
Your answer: 0.22 V
